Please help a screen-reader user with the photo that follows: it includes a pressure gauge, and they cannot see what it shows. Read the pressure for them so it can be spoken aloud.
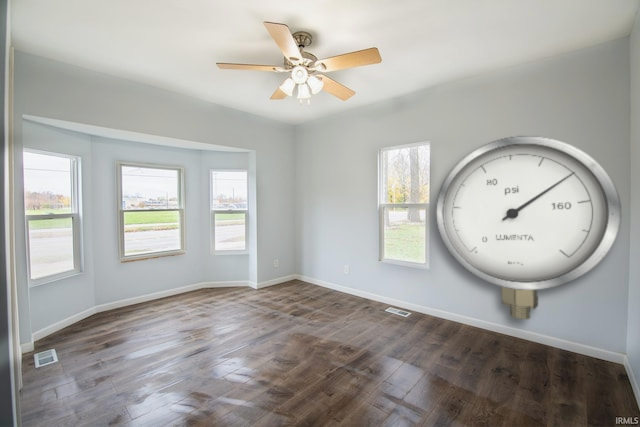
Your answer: 140 psi
